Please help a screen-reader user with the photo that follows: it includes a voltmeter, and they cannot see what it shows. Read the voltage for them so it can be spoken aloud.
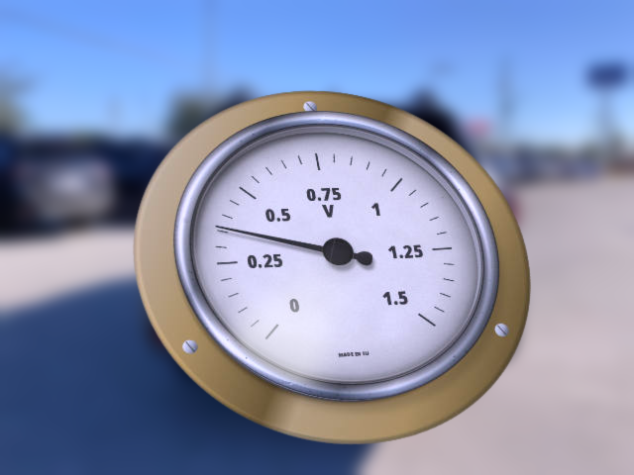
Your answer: 0.35 V
